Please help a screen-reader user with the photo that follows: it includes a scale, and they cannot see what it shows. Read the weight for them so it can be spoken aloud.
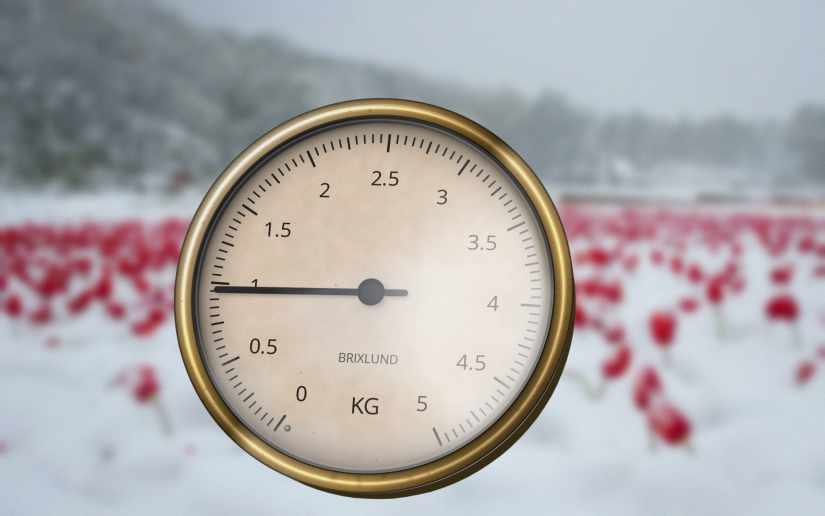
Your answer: 0.95 kg
